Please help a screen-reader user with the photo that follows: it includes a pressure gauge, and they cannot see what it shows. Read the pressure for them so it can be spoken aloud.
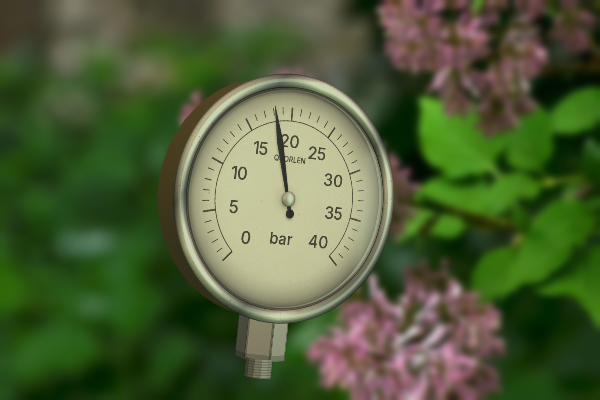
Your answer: 18 bar
